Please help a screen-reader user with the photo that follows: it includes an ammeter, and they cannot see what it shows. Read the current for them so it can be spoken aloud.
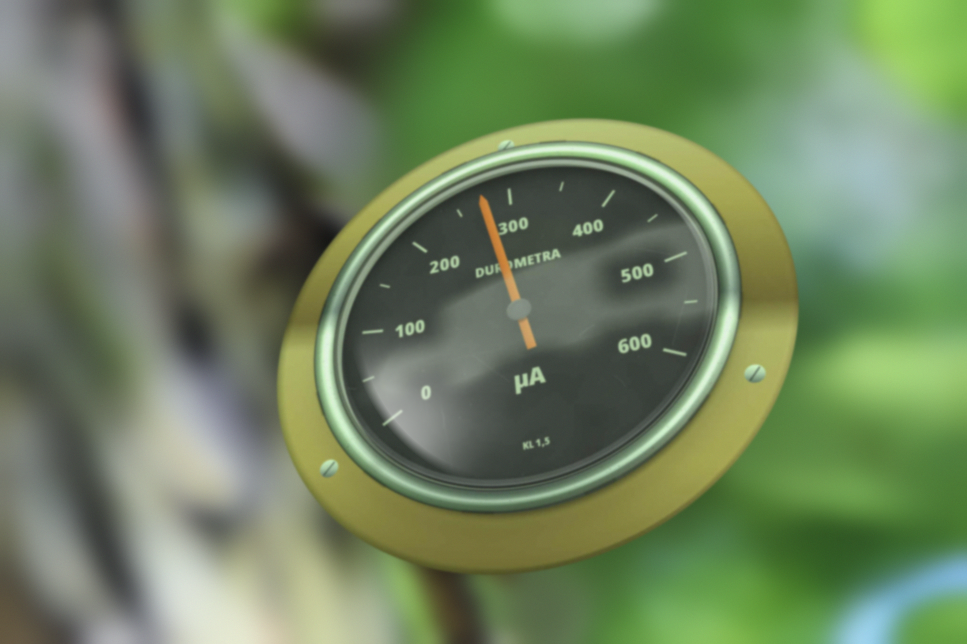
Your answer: 275 µA
